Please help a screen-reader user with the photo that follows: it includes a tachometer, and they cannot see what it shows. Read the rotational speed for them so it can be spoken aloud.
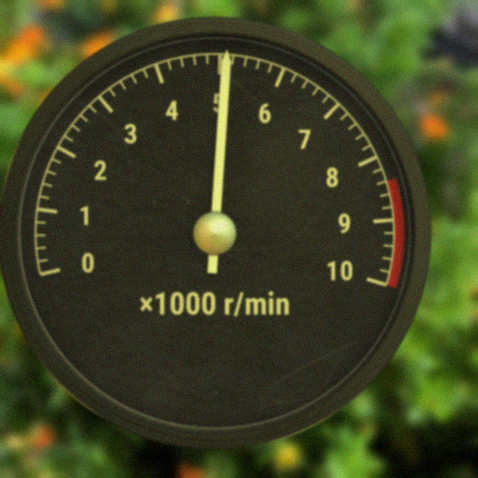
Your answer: 5100 rpm
